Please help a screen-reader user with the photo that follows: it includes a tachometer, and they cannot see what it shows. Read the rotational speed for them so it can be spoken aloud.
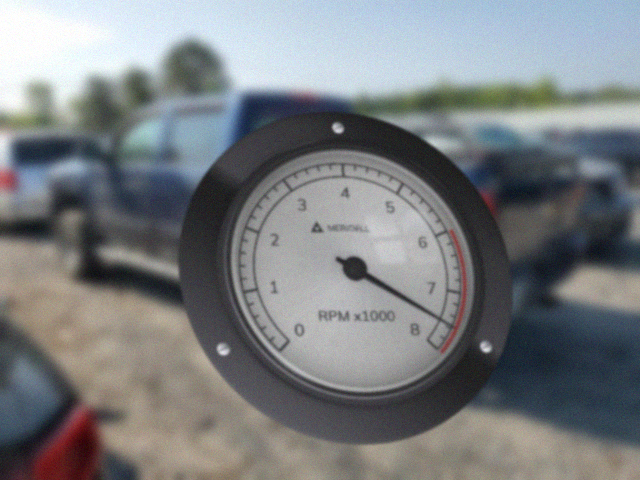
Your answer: 7600 rpm
